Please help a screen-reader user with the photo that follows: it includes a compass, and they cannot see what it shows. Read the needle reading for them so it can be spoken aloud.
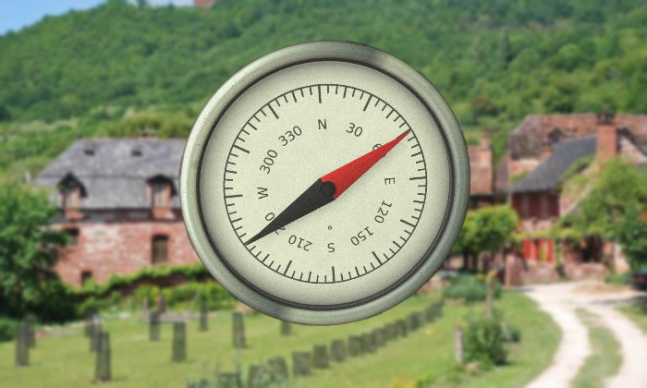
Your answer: 60 °
